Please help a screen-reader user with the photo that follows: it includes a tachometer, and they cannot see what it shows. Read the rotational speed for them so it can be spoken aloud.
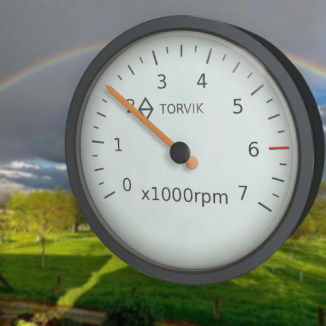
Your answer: 2000 rpm
